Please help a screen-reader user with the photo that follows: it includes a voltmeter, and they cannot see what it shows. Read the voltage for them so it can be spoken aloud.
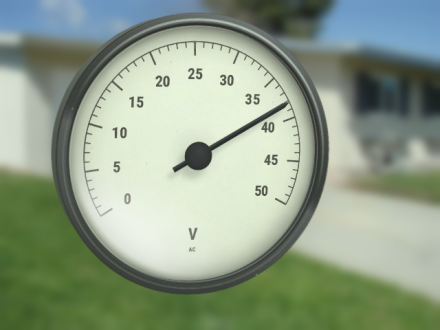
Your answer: 38 V
